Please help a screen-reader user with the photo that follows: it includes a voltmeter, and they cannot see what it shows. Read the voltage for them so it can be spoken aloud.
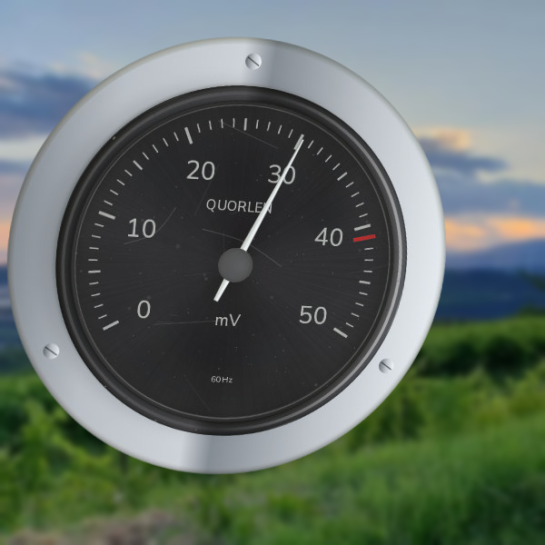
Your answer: 30 mV
